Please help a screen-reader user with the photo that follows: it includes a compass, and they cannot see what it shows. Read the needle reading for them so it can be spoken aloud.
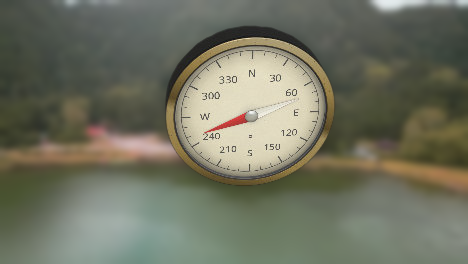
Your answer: 250 °
